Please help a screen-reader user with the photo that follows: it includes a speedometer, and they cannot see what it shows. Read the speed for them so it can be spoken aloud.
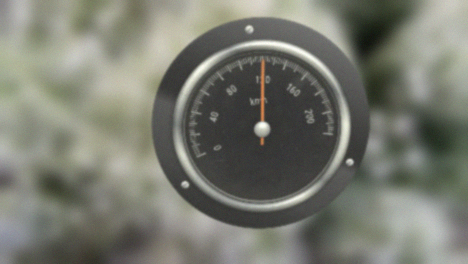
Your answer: 120 km/h
